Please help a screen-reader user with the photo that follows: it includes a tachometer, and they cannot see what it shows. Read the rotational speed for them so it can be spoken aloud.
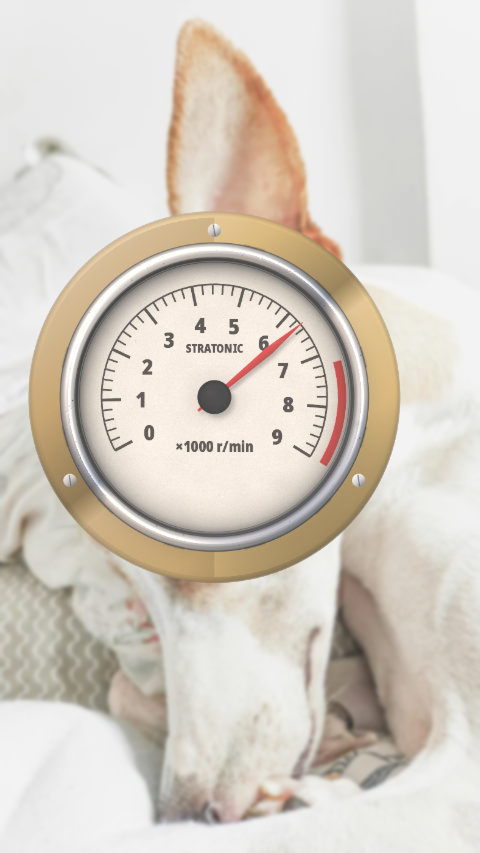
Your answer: 6300 rpm
